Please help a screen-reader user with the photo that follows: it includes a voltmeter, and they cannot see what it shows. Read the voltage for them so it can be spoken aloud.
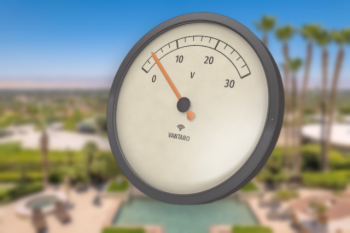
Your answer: 4 V
